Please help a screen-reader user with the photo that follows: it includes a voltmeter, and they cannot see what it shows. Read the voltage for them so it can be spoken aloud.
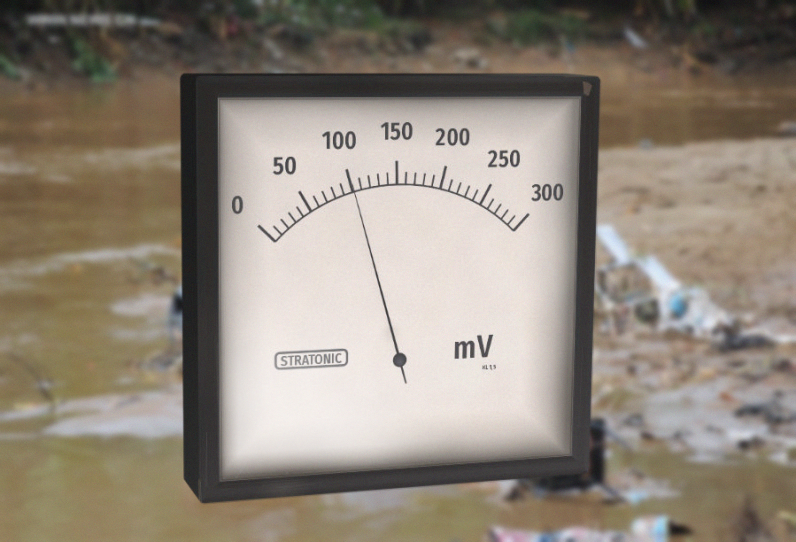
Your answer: 100 mV
